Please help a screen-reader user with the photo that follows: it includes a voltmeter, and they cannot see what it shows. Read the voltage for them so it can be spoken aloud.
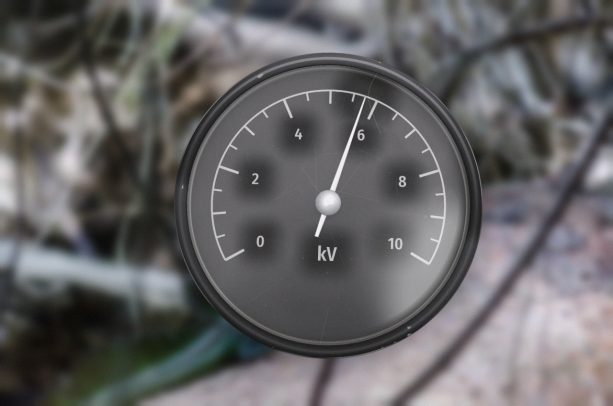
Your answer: 5.75 kV
